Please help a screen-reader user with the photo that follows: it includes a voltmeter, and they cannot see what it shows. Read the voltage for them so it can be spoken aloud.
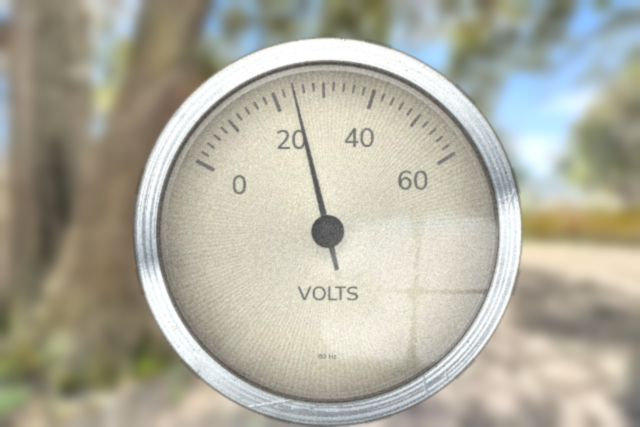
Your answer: 24 V
